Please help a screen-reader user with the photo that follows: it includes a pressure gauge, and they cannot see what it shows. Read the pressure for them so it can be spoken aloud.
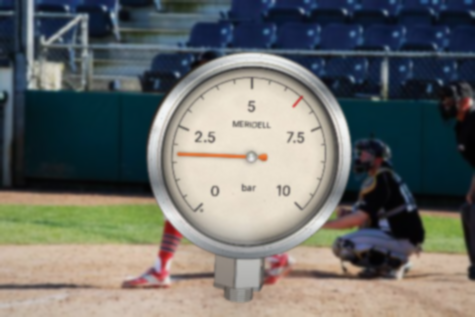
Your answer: 1.75 bar
